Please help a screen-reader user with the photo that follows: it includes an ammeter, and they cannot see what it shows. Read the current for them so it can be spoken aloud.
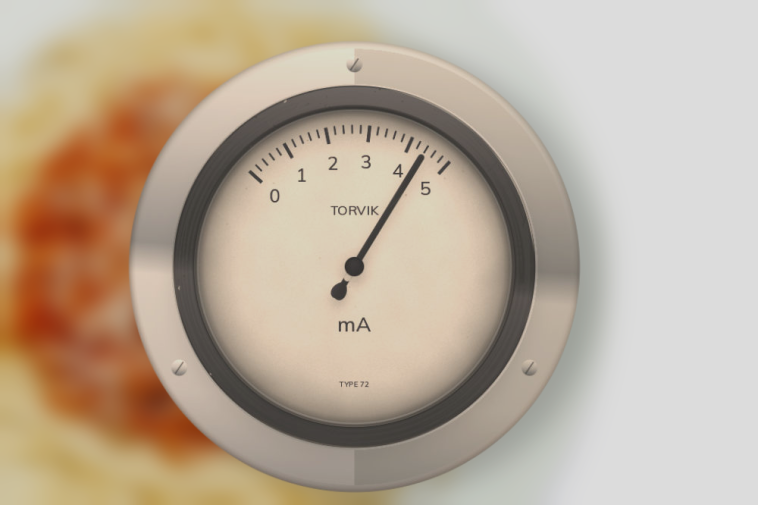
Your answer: 4.4 mA
